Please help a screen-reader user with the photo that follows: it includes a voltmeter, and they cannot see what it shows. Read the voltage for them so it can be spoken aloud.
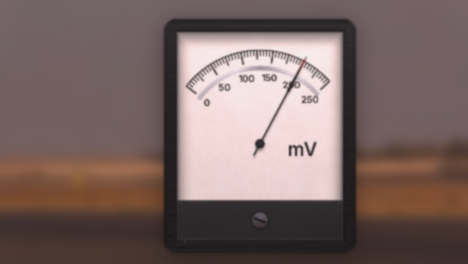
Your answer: 200 mV
